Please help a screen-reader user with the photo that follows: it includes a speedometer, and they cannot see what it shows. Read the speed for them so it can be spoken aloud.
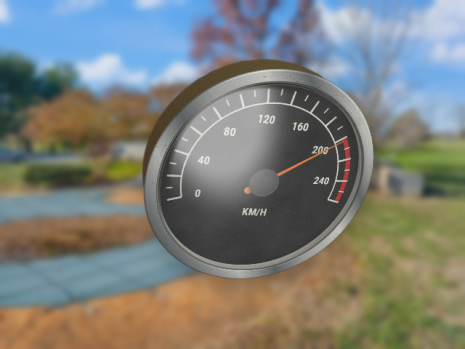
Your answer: 200 km/h
